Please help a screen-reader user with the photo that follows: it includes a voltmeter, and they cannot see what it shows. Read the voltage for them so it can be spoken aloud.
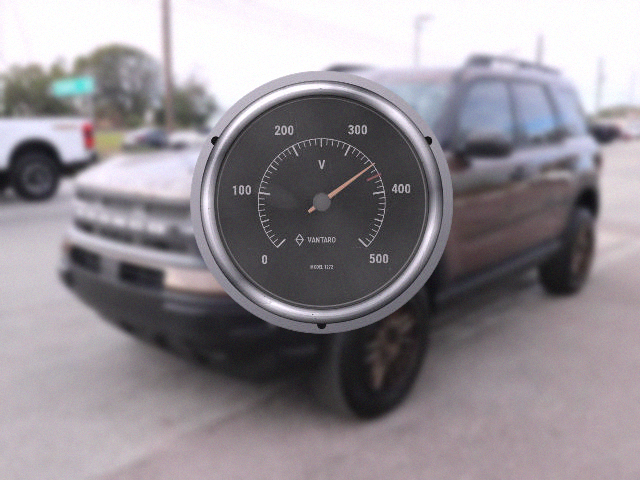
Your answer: 350 V
